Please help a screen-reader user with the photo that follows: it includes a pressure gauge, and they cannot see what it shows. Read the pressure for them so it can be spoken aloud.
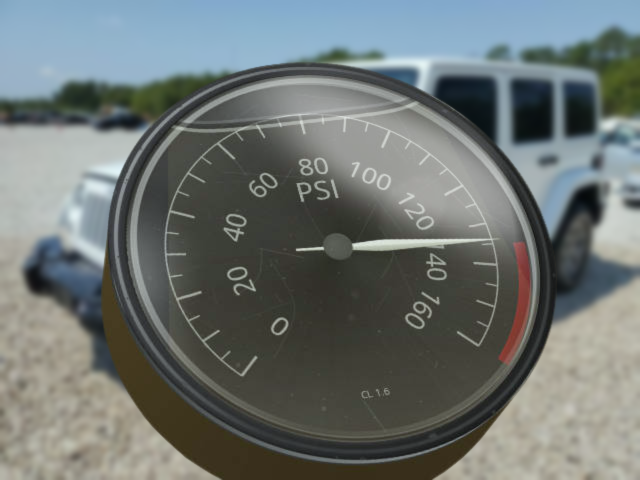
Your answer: 135 psi
